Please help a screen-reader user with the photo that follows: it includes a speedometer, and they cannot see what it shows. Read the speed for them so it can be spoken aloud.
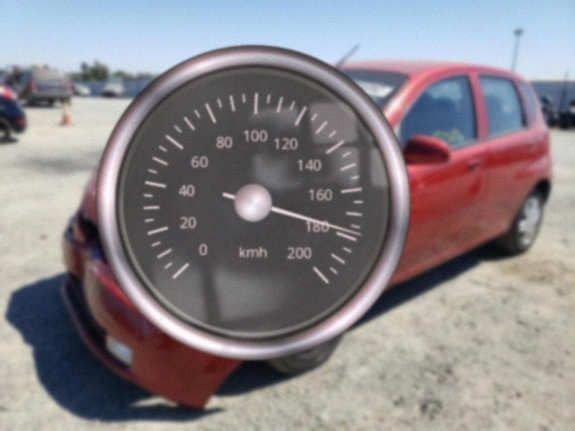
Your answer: 177.5 km/h
